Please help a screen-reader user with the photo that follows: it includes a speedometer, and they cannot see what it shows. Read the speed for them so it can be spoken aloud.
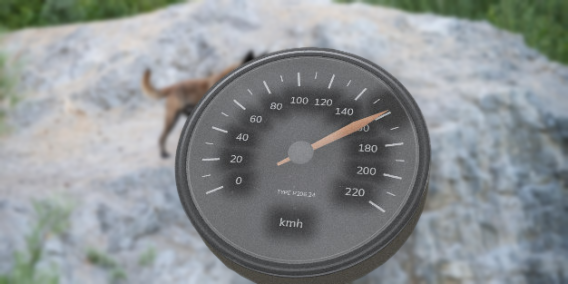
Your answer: 160 km/h
